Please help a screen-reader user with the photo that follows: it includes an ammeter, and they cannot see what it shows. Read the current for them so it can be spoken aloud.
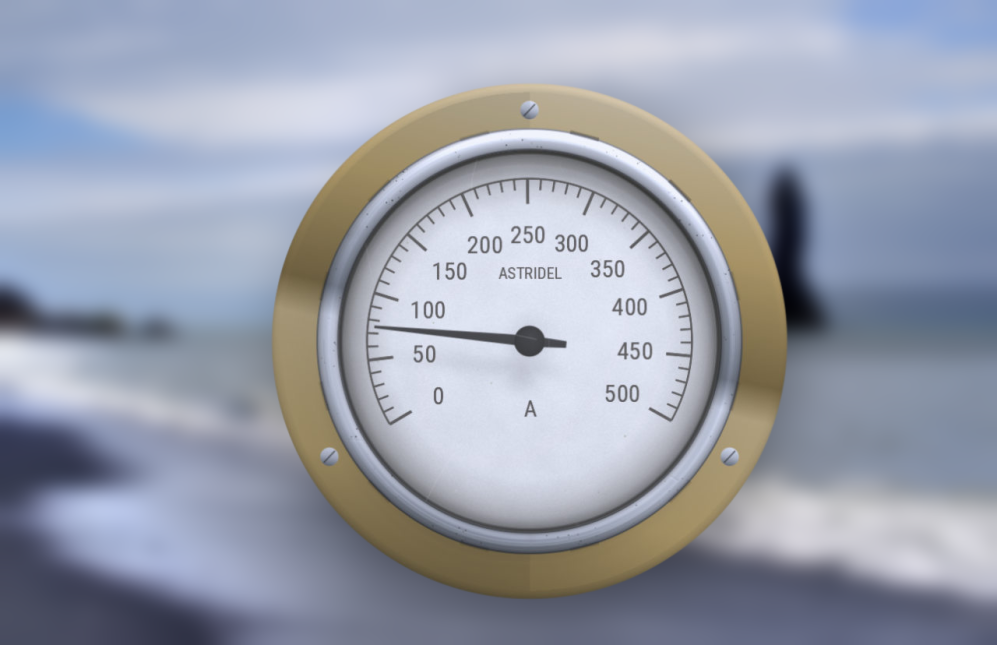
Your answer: 75 A
